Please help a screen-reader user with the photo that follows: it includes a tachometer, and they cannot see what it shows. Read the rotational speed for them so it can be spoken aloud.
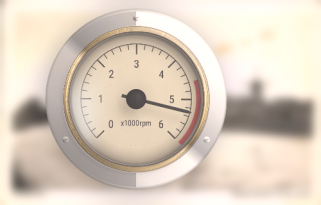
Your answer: 5300 rpm
